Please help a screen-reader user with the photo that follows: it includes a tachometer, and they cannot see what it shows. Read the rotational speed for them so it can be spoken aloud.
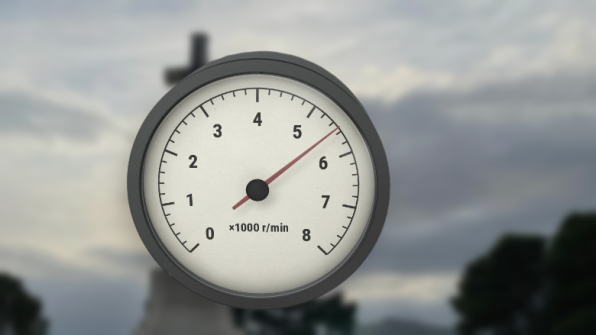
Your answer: 5500 rpm
